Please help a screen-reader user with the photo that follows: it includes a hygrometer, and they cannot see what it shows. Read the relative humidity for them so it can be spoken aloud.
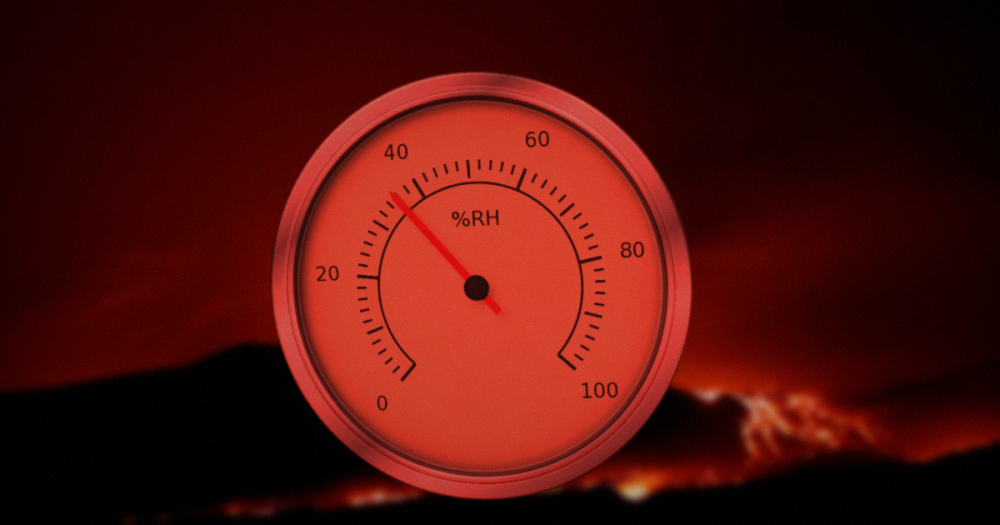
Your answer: 36 %
